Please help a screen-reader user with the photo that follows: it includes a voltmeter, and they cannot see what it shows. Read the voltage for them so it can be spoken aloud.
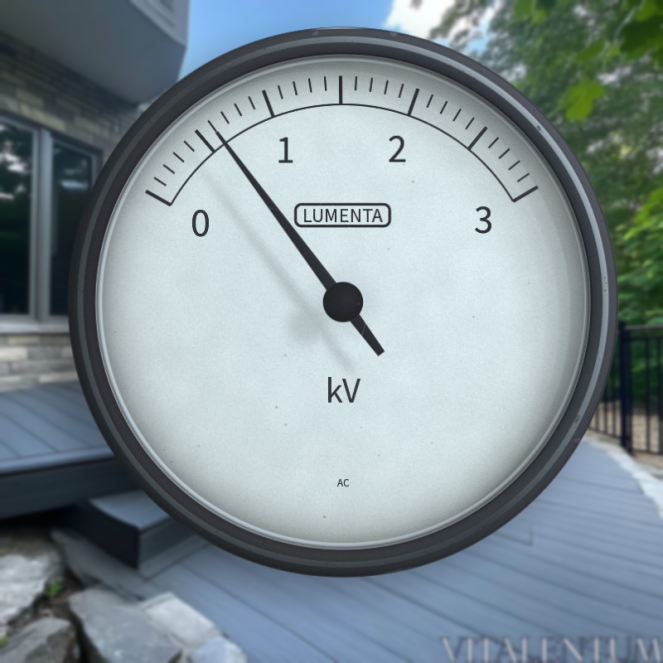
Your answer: 0.6 kV
